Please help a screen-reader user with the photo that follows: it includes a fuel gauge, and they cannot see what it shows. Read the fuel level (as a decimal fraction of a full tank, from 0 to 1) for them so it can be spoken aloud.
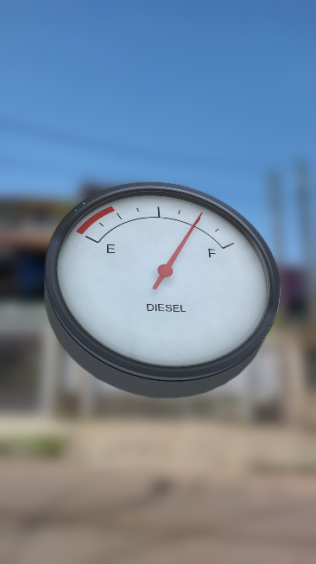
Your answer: 0.75
